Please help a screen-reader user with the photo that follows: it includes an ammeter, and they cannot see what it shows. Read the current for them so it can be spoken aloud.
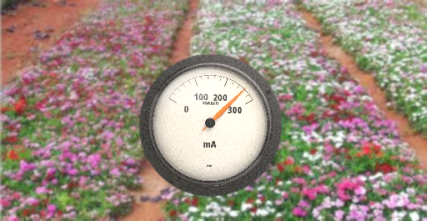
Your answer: 260 mA
